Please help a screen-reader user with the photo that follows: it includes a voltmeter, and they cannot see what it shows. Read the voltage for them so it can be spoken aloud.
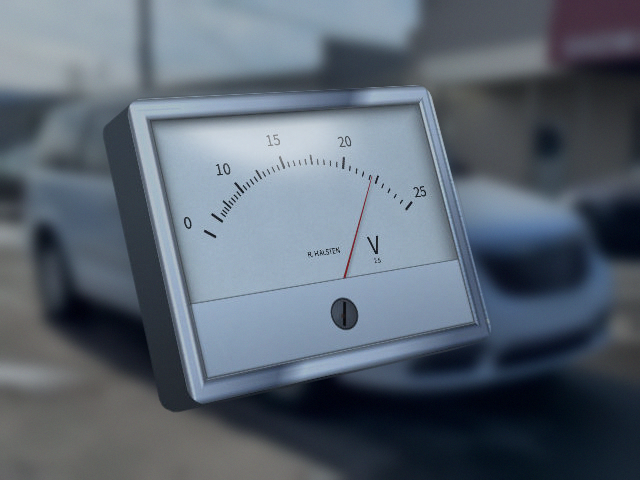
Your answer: 22 V
